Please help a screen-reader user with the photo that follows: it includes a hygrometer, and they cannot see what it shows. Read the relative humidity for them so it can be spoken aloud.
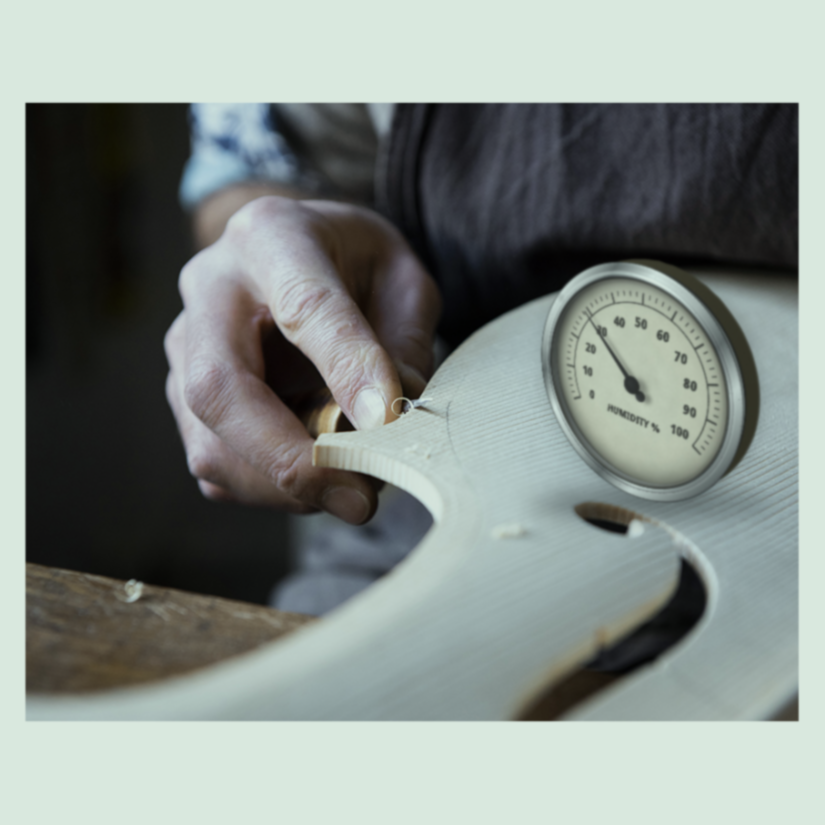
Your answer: 30 %
